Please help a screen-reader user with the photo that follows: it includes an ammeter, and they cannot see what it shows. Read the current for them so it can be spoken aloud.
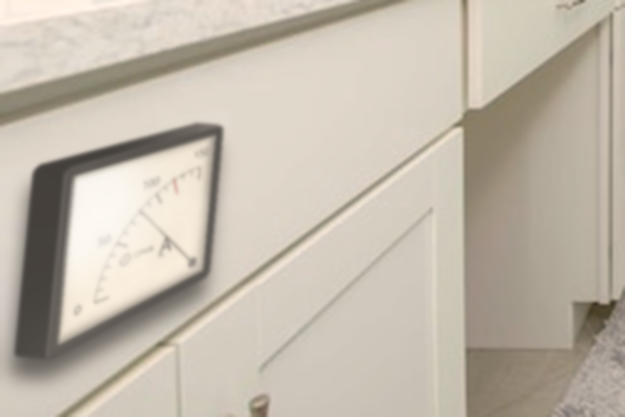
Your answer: 80 A
